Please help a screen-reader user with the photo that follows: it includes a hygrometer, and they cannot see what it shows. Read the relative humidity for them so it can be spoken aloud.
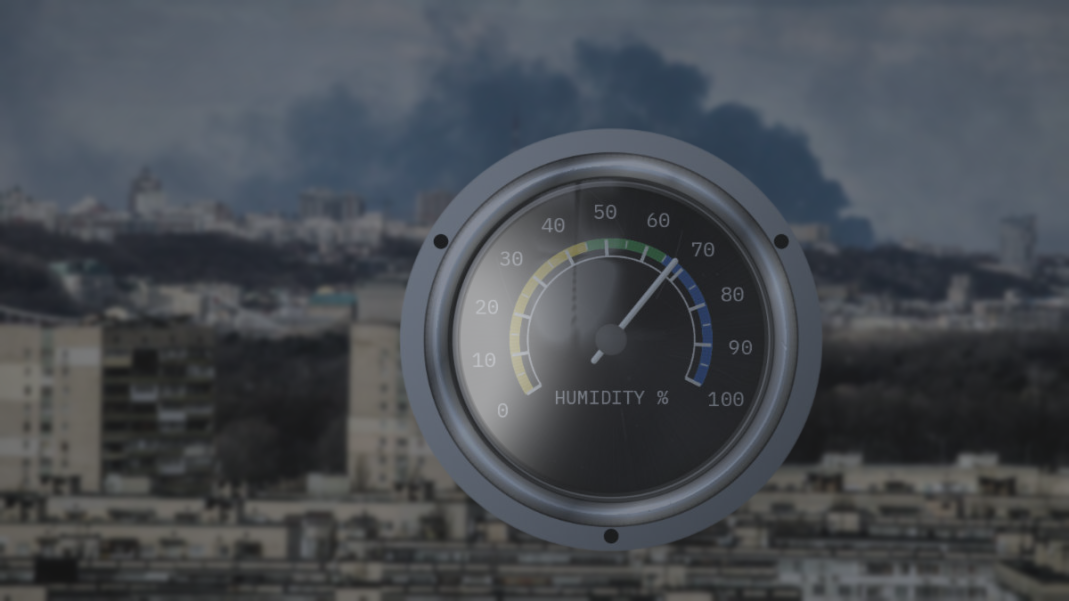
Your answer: 67.5 %
